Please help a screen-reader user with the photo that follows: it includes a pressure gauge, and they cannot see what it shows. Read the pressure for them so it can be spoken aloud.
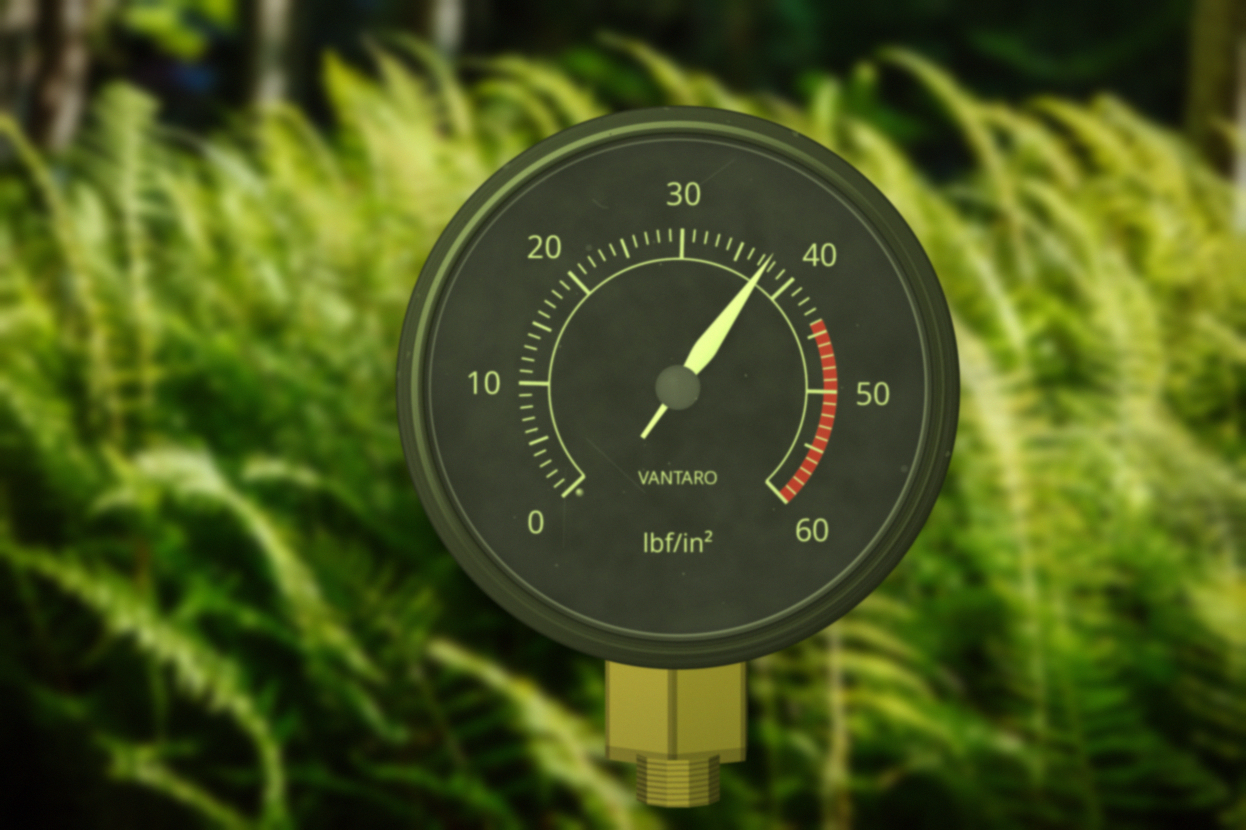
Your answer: 37.5 psi
